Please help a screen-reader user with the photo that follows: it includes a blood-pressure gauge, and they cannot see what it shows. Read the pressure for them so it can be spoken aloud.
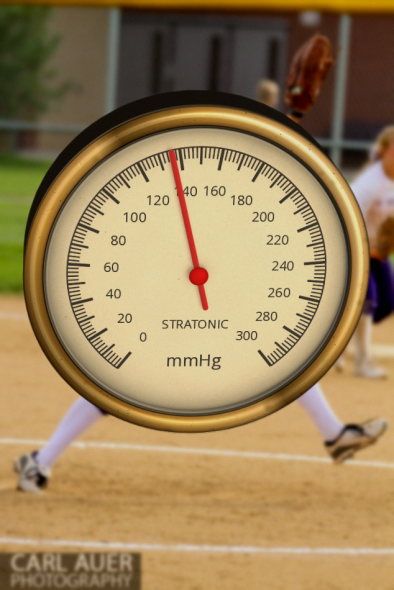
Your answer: 136 mmHg
